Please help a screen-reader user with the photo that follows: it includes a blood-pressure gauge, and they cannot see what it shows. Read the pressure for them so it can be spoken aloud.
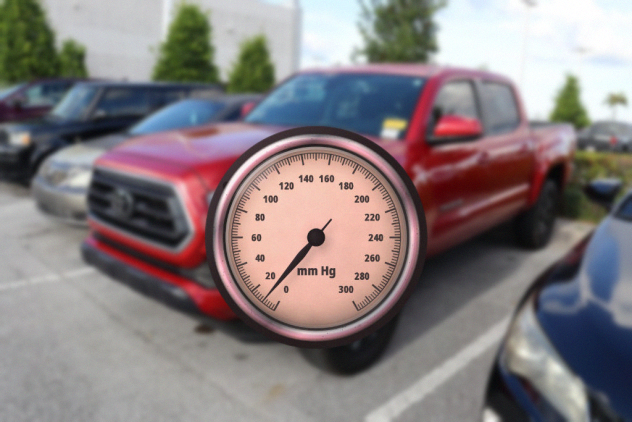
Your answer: 10 mmHg
